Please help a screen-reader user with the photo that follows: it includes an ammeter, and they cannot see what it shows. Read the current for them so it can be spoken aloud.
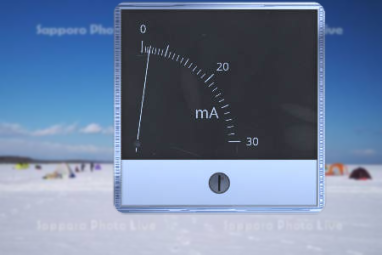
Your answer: 5 mA
